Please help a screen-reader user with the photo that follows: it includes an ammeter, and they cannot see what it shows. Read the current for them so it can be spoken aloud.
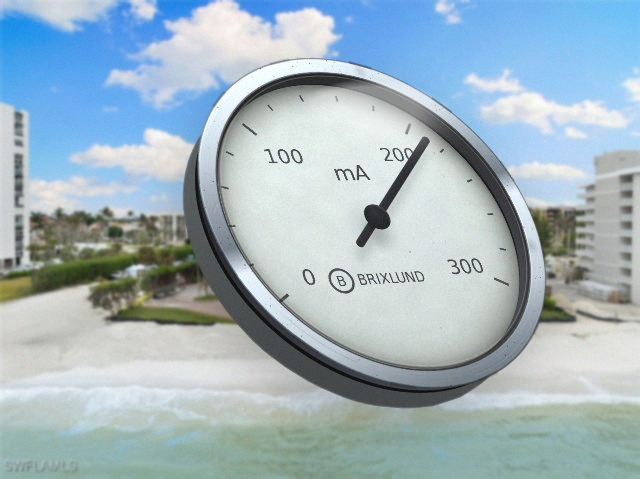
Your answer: 210 mA
